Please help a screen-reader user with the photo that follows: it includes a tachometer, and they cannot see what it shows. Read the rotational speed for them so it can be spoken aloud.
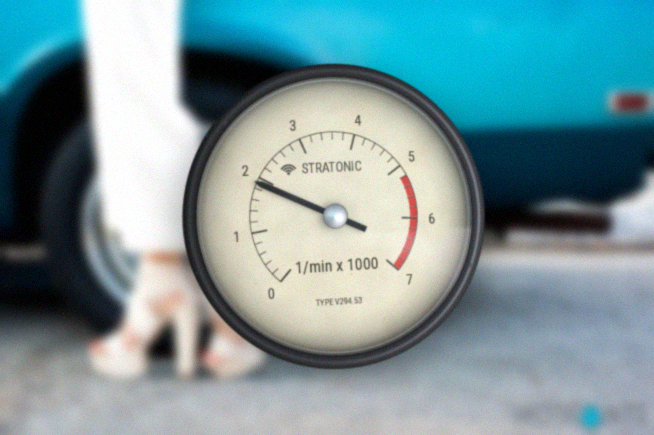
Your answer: 1900 rpm
